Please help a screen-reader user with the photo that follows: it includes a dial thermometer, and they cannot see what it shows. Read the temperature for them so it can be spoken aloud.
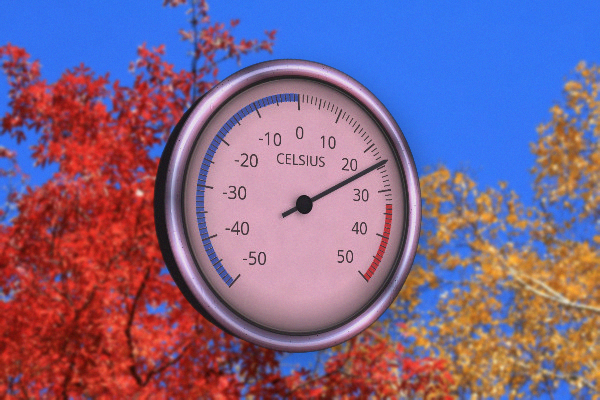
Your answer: 24 °C
